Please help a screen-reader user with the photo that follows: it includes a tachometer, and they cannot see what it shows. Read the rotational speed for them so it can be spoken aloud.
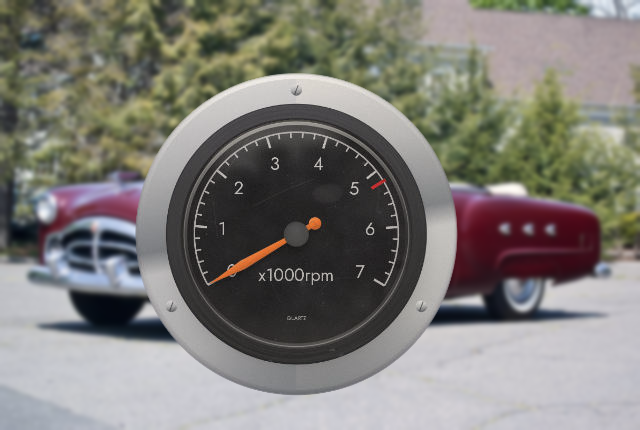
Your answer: 0 rpm
